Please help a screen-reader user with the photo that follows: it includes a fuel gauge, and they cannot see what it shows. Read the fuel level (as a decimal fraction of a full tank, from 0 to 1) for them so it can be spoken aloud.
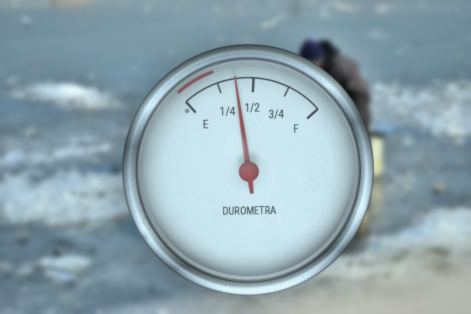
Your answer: 0.375
